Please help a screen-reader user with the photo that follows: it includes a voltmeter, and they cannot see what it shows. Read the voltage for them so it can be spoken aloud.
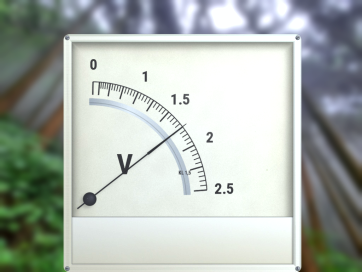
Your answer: 1.75 V
